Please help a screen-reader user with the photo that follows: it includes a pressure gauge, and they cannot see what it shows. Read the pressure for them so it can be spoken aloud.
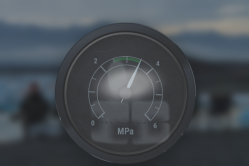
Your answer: 3.5 MPa
